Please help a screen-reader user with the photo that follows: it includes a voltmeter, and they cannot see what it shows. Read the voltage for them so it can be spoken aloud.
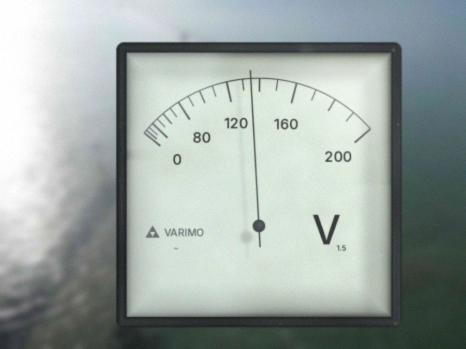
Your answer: 135 V
